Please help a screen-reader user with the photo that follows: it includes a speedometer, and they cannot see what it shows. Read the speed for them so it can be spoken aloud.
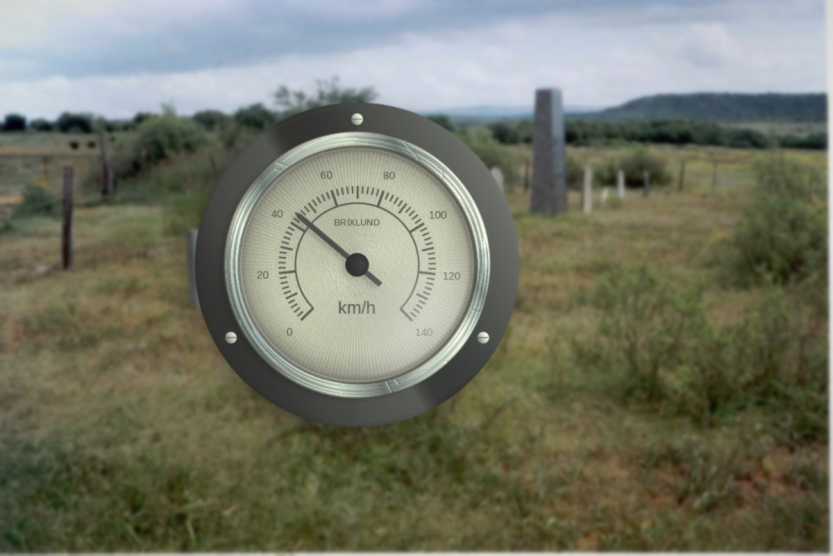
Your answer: 44 km/h
